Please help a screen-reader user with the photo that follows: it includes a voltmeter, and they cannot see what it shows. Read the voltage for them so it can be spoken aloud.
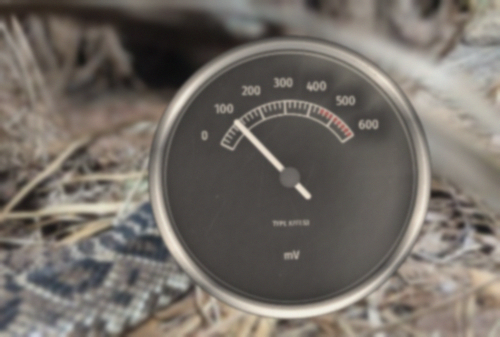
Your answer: 100 mV
